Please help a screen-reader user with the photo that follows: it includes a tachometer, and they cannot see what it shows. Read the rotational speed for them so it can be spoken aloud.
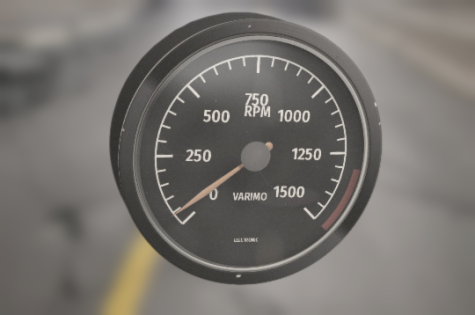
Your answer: 50 rpm
